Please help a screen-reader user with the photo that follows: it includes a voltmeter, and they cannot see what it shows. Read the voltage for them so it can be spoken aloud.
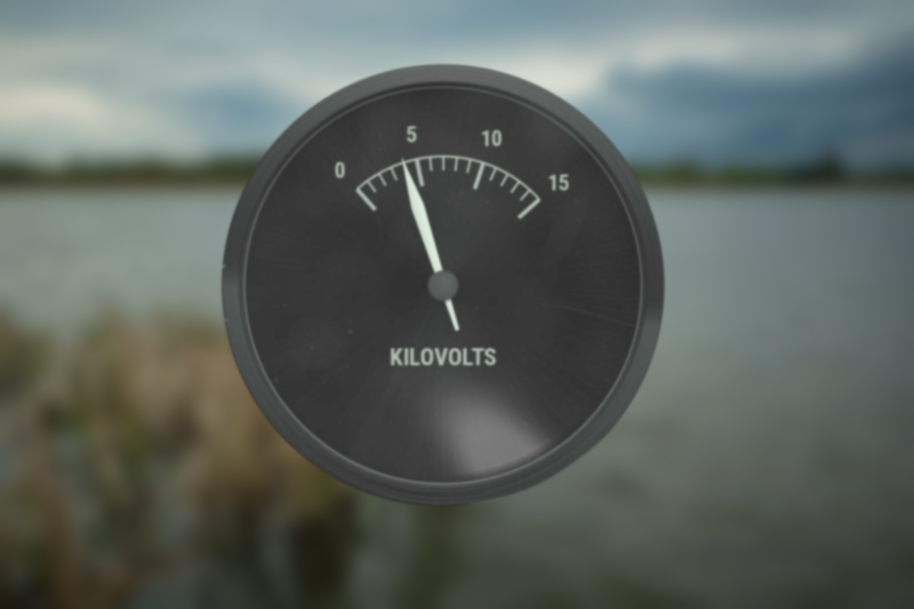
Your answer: 4 kV
